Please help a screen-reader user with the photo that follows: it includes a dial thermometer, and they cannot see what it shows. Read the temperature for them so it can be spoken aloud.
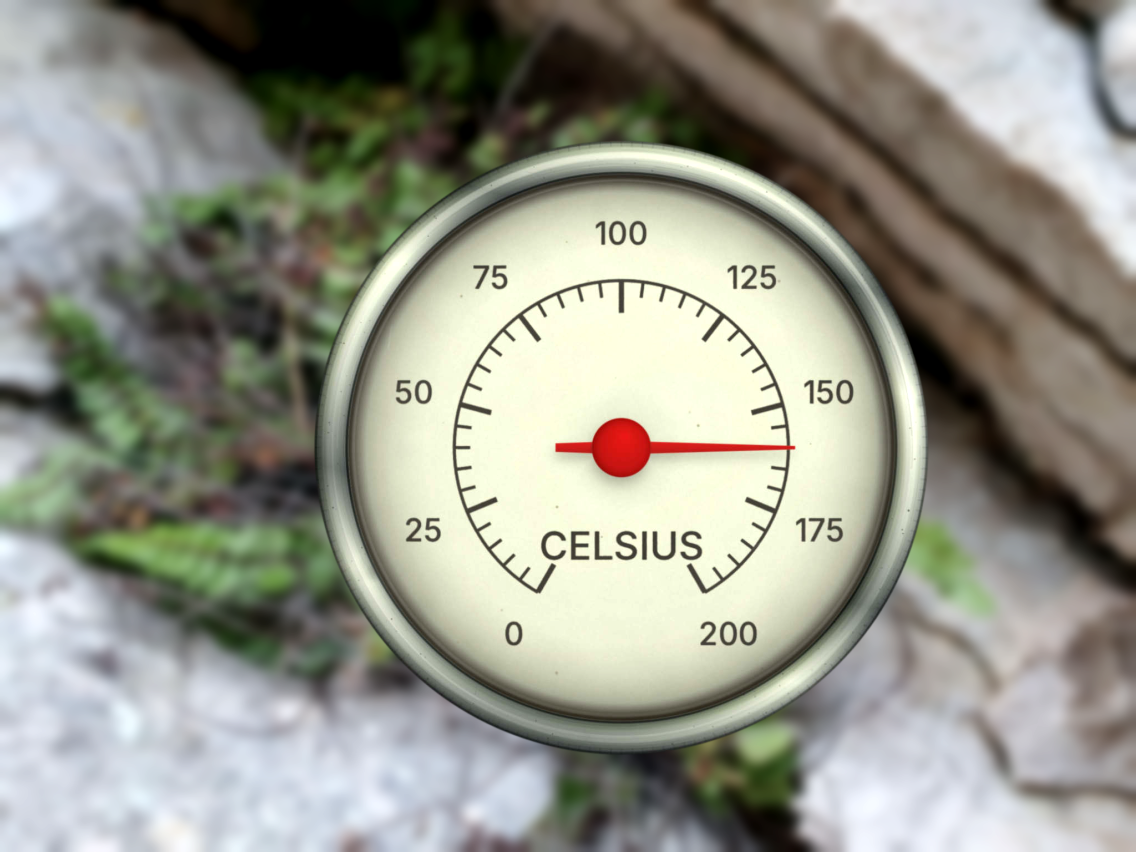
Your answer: 160 °C
